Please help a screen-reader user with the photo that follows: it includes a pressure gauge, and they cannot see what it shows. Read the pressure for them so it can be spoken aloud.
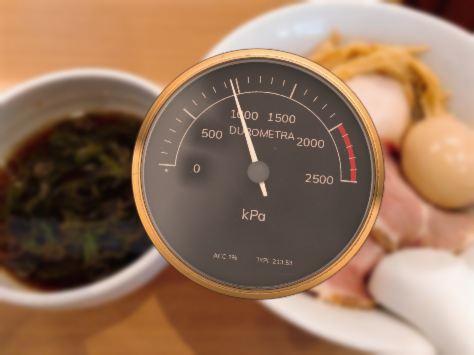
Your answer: 950 kPa
